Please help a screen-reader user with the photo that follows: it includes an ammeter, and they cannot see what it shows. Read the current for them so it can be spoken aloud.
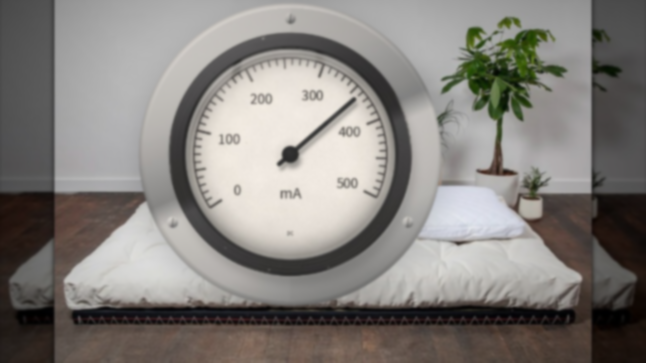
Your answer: 360 mA
